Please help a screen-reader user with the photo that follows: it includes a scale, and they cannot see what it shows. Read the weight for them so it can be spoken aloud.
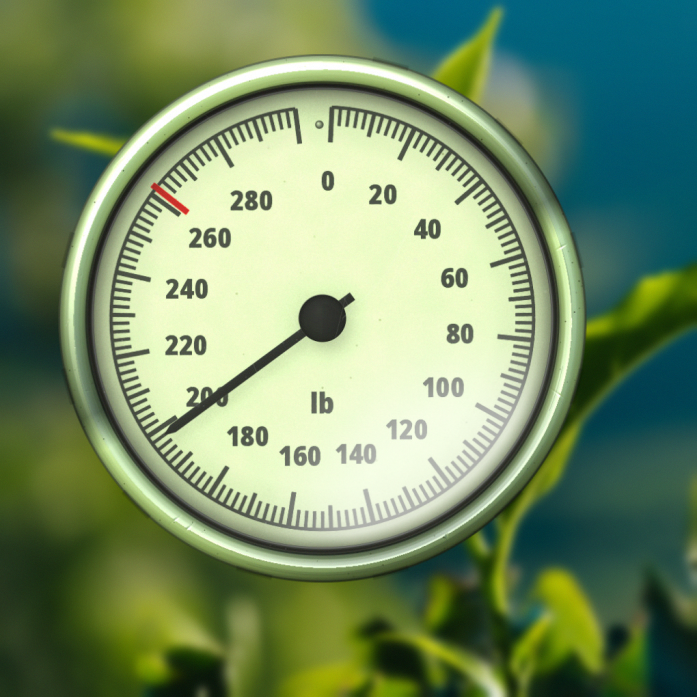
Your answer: 198 lb
